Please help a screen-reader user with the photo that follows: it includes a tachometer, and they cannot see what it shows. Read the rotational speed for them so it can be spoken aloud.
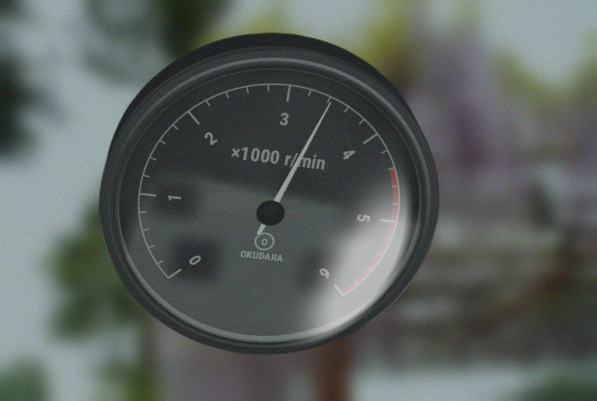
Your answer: 3400 rpm
